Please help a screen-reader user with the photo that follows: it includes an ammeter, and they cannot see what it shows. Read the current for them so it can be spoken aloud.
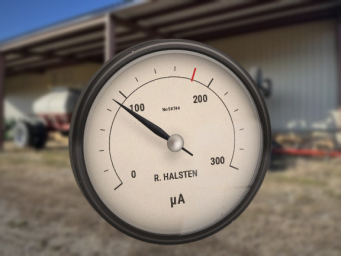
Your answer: 90 µA
